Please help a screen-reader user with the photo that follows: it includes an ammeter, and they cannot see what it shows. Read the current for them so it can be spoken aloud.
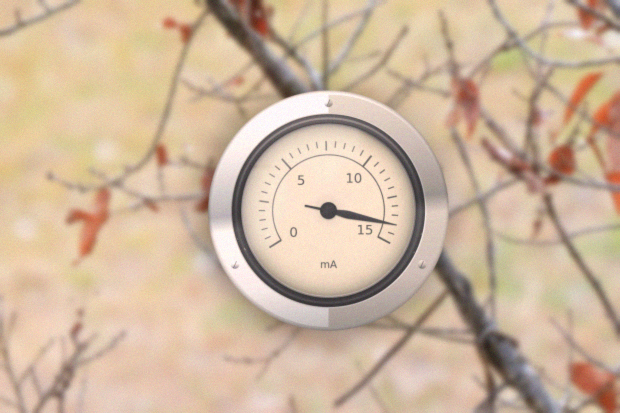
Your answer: 14 mA
